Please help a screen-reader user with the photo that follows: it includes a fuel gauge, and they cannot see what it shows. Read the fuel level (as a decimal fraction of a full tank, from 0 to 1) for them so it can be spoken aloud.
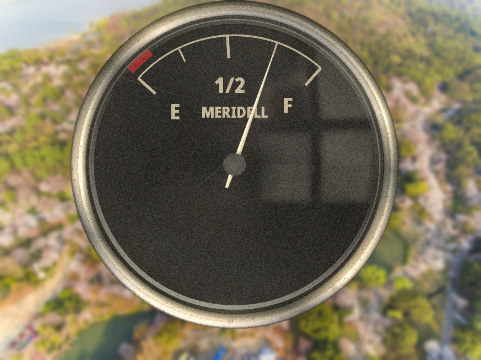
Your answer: 0.75
